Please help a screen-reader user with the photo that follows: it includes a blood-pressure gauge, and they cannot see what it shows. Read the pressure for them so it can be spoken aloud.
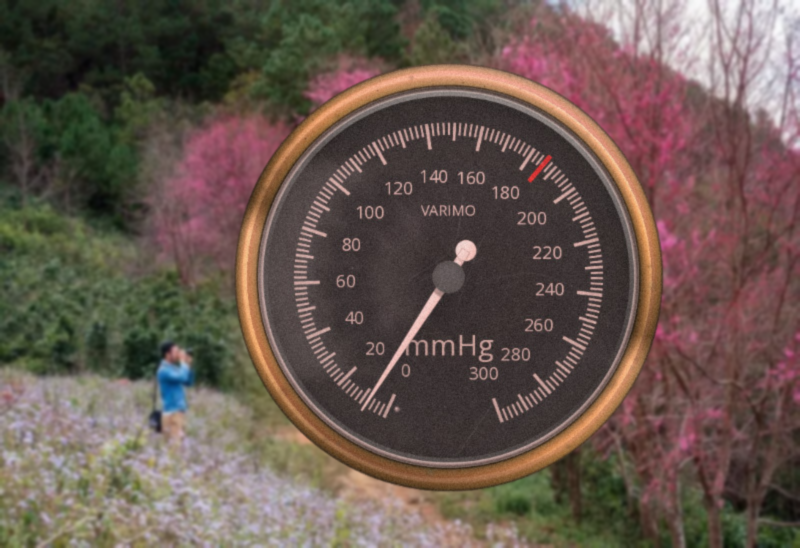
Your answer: 8 mmHg
